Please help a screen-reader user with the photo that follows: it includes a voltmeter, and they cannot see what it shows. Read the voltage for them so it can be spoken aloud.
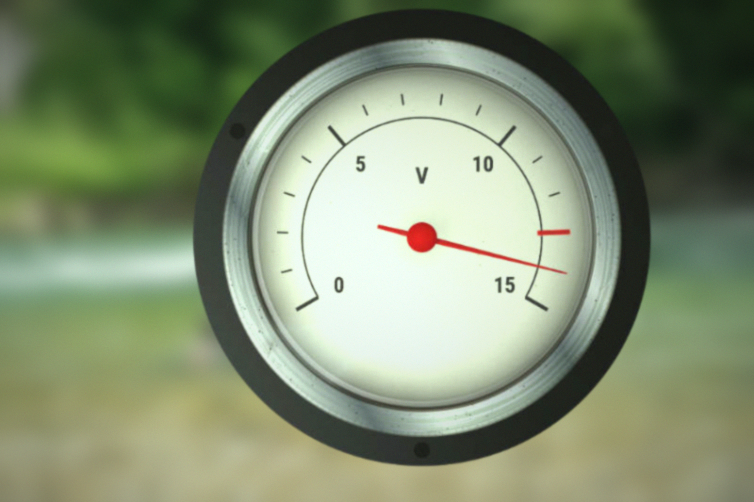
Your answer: 14 V
